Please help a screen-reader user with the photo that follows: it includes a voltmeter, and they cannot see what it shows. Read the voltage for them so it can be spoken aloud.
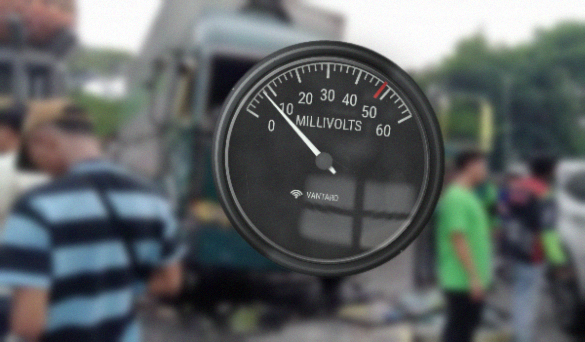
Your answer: 8 mV
